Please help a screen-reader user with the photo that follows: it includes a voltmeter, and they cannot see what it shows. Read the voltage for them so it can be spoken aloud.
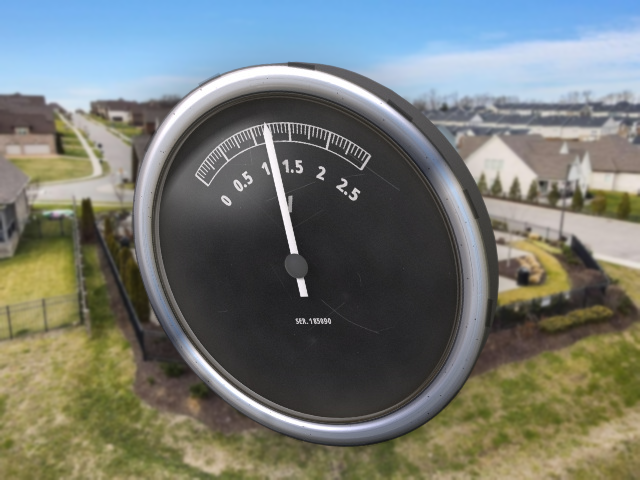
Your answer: 1.25 V
